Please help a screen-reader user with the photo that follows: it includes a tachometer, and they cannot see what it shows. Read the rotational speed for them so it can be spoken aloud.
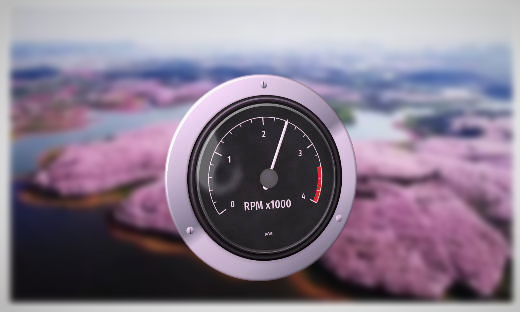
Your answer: 2400 rpm
